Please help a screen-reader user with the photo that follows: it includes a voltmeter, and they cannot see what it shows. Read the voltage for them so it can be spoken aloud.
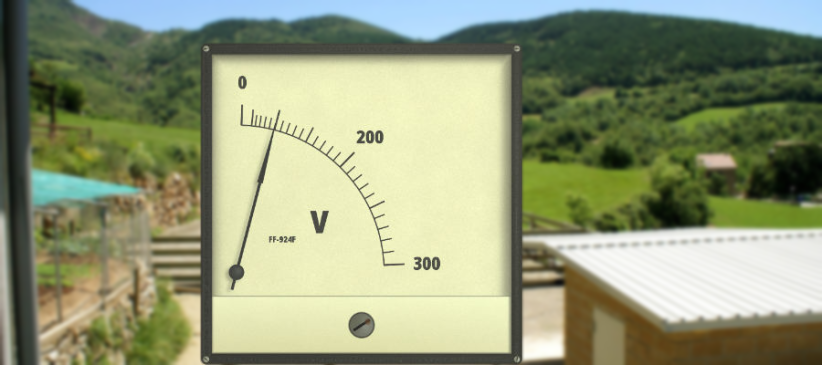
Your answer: 100 V
